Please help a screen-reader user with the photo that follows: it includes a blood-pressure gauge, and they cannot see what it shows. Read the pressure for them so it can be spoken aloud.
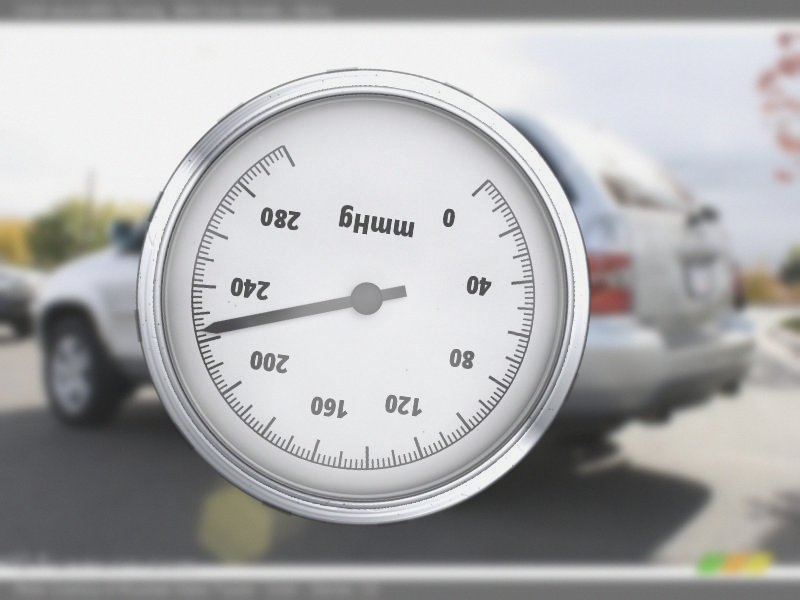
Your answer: 224 mmHg
